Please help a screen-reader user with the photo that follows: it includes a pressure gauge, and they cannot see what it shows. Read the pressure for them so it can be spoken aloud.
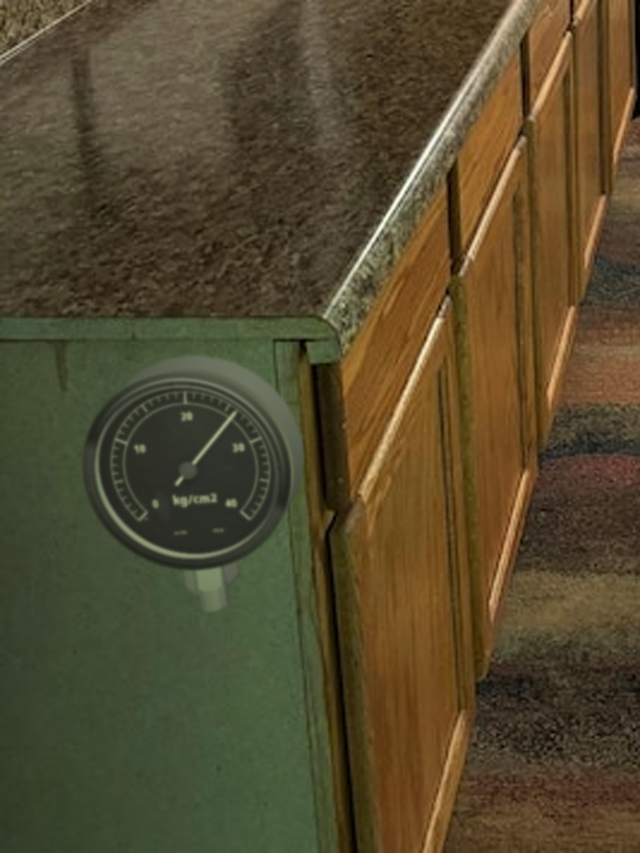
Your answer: 26 kg/cm²
